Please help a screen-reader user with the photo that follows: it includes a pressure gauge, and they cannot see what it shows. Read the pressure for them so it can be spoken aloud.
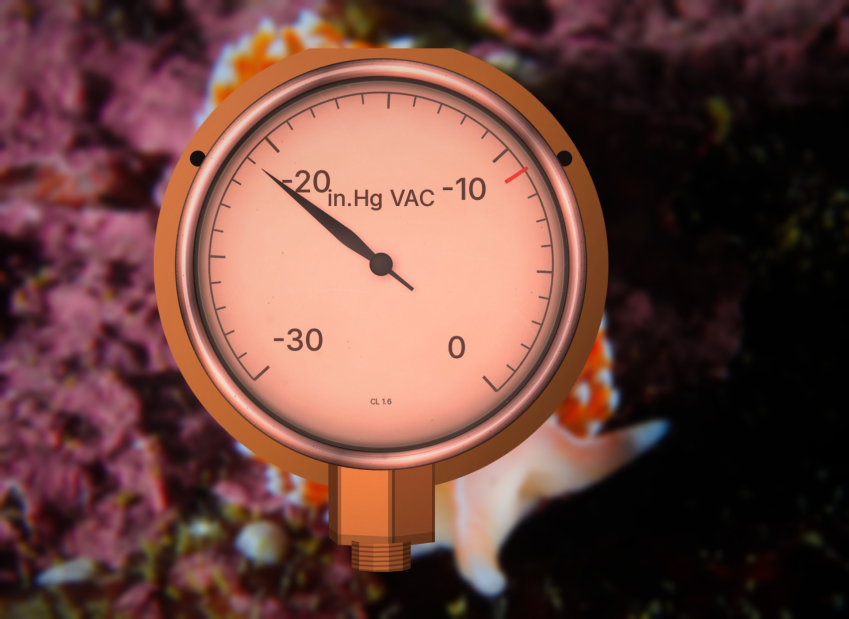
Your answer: -21 inHg
